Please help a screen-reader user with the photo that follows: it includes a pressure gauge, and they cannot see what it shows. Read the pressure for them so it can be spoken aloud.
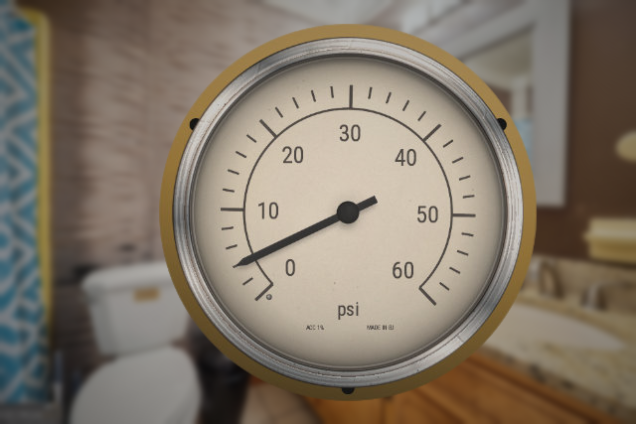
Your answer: 4 psi
